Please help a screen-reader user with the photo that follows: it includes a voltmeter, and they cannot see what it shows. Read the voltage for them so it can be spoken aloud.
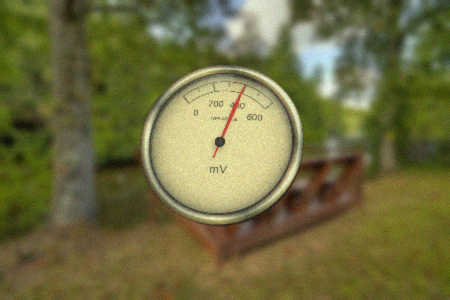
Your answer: 400 mV
